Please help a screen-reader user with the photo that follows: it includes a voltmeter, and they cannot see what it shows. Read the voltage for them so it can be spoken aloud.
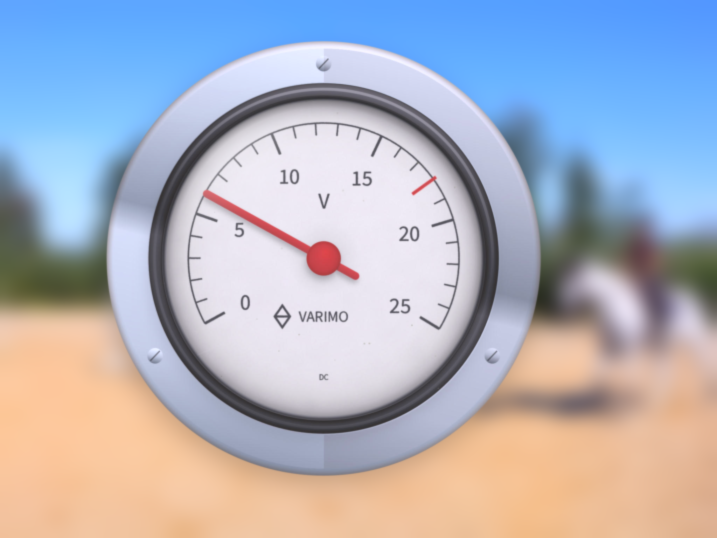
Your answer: 6 V
